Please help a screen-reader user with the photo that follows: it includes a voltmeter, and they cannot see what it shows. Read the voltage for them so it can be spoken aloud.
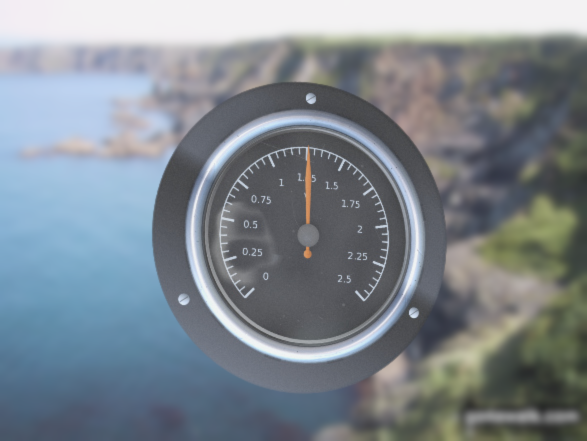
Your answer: 1.25 V
